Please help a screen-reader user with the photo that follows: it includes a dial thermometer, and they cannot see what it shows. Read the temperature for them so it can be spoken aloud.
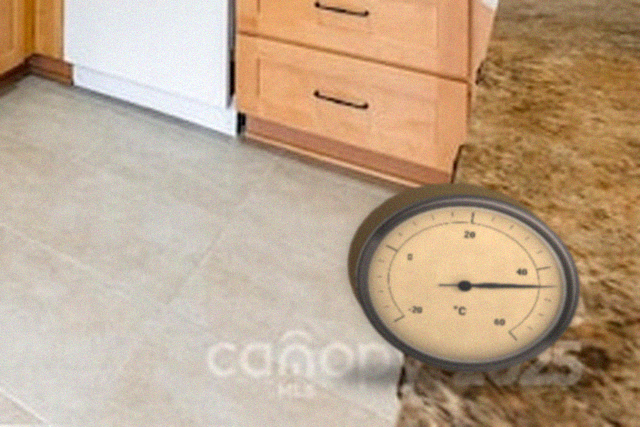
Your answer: 44 °C
